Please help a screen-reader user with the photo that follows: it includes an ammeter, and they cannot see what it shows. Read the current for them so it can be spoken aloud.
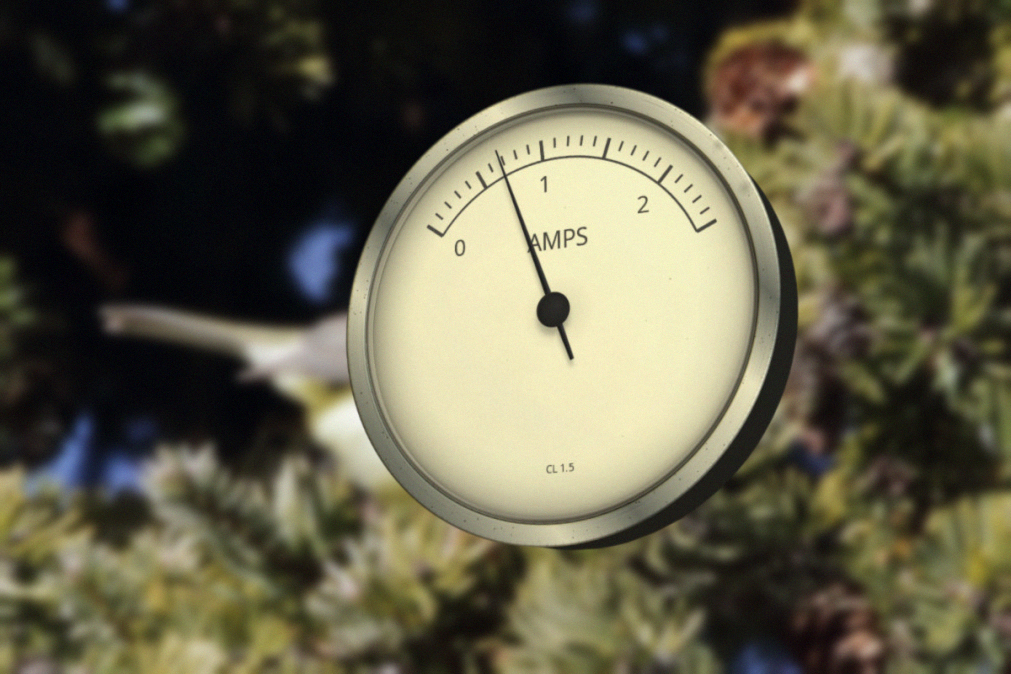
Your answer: 0.7 A
